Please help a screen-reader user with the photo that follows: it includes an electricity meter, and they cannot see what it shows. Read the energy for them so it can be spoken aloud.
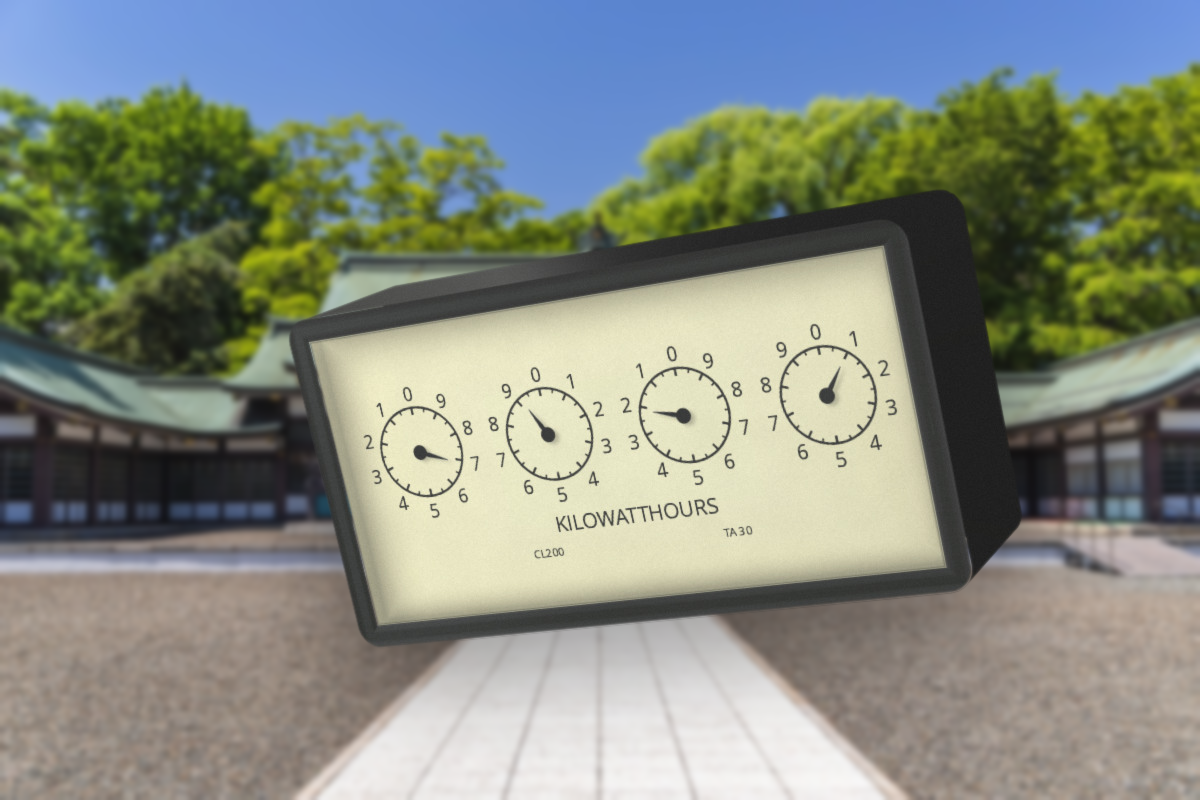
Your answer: 6921 kWh
